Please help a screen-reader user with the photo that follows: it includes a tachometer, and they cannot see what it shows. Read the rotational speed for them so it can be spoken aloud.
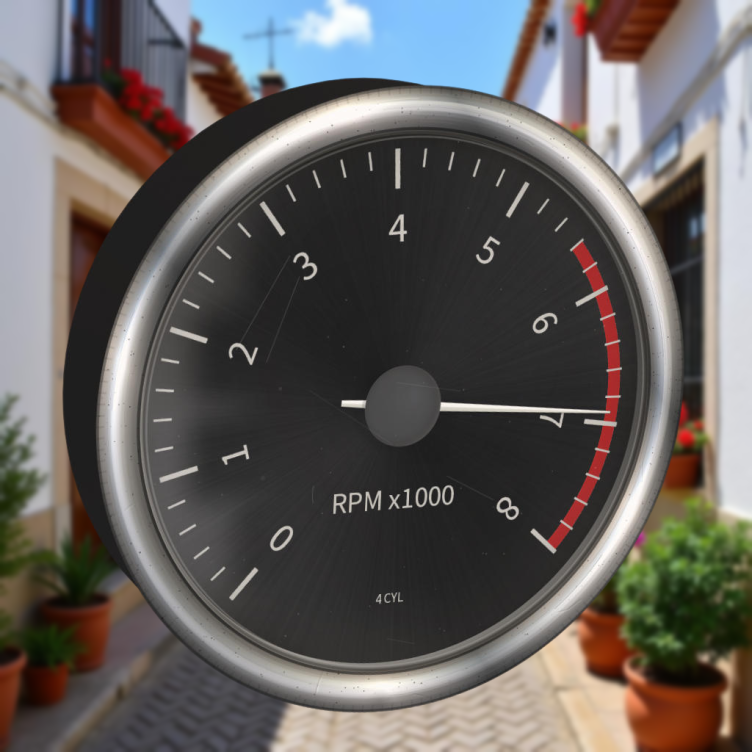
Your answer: 6900 rpm
